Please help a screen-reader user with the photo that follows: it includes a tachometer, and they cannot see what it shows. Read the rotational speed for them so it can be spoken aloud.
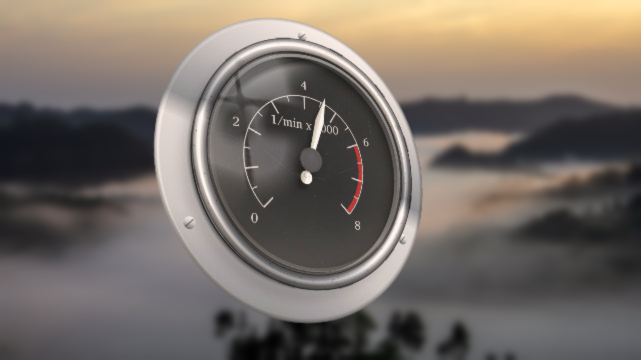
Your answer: 4500 rpm
